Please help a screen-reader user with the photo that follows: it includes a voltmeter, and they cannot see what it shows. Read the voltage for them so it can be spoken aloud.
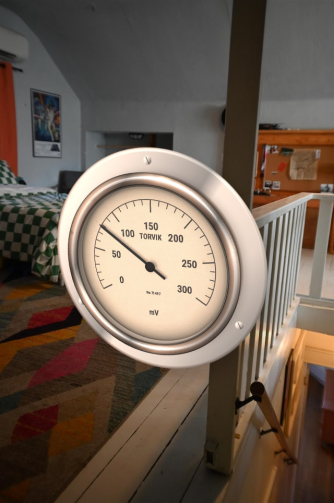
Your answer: 80 mV
